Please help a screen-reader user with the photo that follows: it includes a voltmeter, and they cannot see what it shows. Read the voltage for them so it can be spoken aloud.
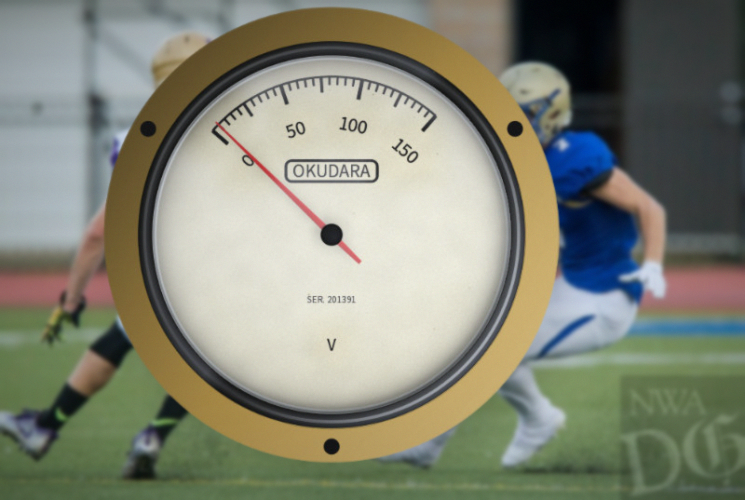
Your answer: 5 V
